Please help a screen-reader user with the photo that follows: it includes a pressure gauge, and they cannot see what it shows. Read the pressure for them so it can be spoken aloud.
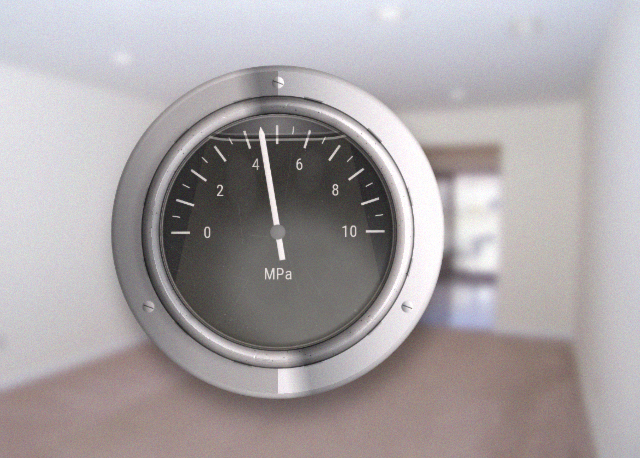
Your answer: 4.5 MPa
